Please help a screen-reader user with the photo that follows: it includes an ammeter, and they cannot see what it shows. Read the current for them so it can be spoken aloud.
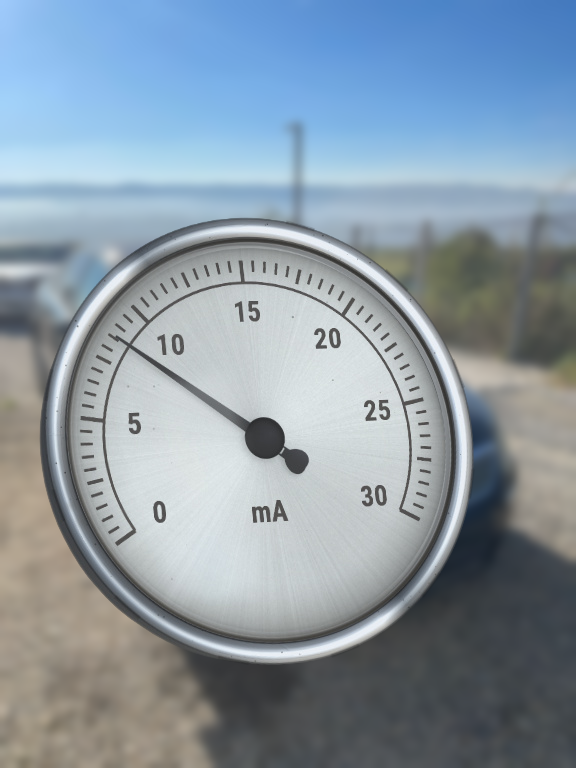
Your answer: 8.5 mA
